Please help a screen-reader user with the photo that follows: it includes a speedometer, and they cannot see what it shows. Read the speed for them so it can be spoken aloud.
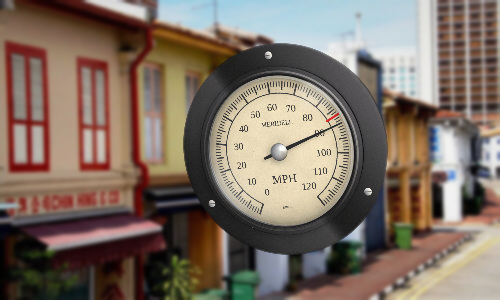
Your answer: 90 mph
